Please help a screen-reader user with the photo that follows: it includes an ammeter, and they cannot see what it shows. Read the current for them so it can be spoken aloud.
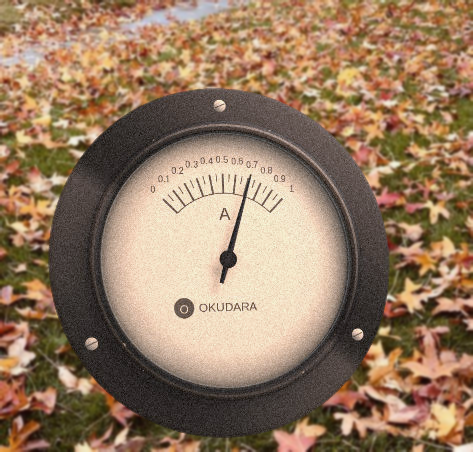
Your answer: 0.7 A
